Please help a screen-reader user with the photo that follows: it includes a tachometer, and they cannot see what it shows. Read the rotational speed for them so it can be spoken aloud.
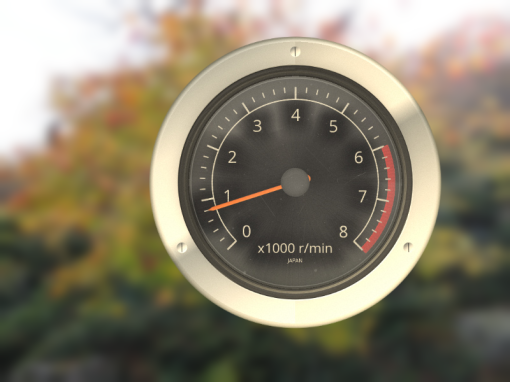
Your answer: 800 rpm
